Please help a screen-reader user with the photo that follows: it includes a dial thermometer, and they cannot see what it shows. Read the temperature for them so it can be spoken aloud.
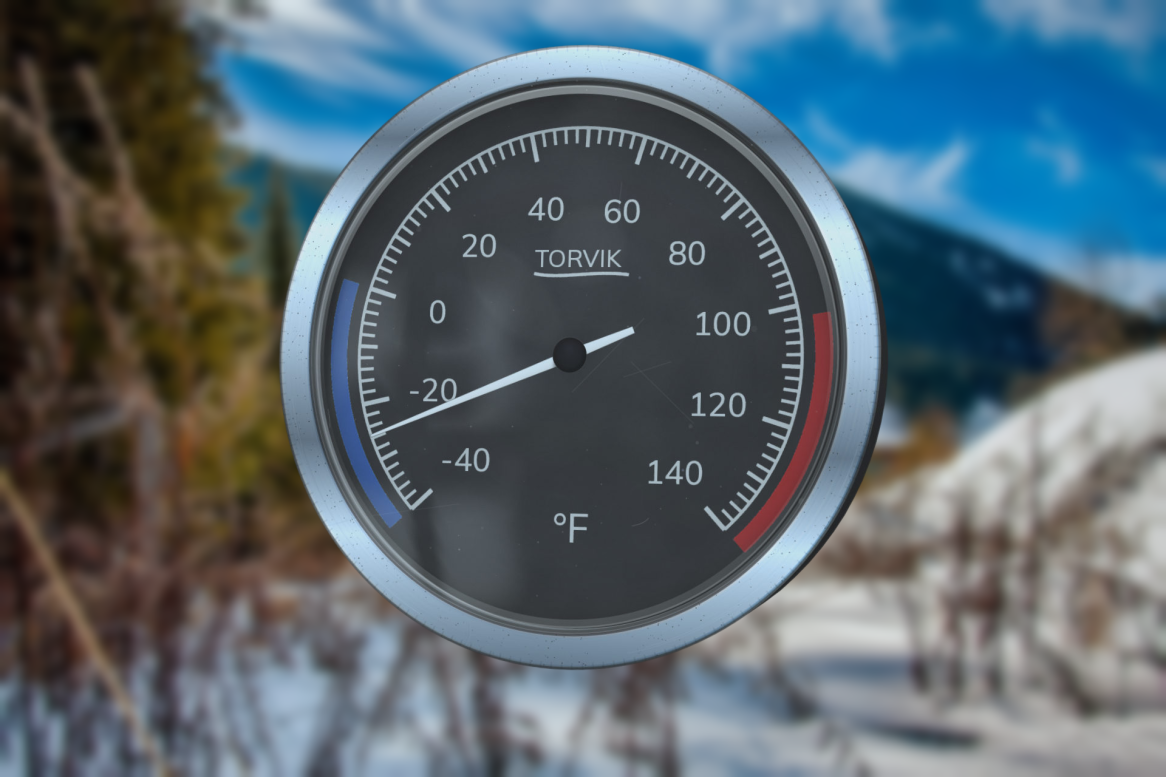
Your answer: -26 °F
